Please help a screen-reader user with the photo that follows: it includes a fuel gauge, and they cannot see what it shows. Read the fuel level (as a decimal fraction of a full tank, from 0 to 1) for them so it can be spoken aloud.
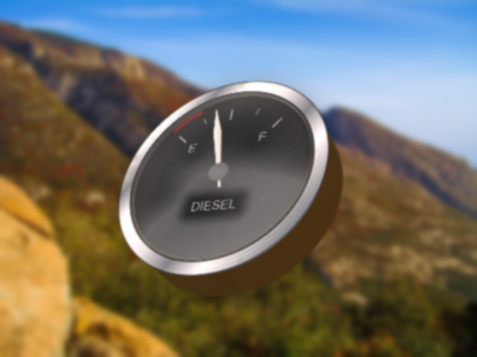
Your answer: 0.375
